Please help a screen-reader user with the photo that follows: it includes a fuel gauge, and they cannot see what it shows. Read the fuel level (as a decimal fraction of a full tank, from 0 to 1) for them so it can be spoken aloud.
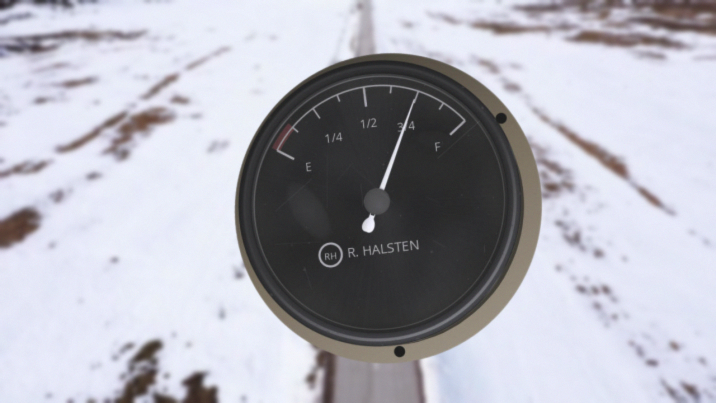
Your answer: 0.75
